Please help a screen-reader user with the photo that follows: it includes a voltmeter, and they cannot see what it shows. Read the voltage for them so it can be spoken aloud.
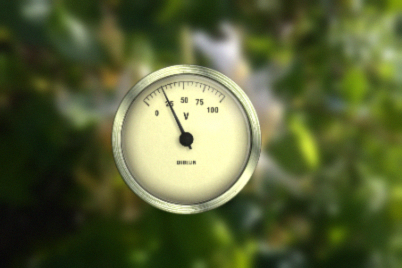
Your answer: 25 V
